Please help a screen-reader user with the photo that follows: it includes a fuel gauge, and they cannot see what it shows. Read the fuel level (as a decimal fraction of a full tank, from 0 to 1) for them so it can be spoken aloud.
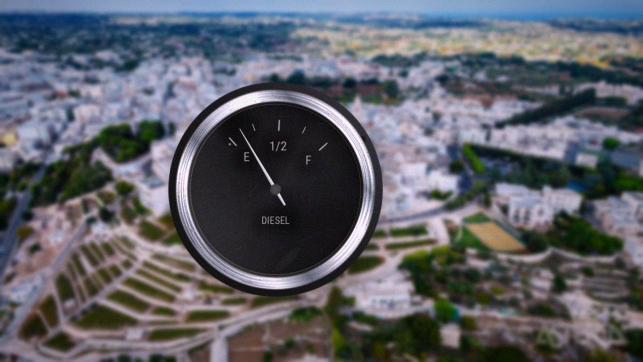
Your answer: 0.125
